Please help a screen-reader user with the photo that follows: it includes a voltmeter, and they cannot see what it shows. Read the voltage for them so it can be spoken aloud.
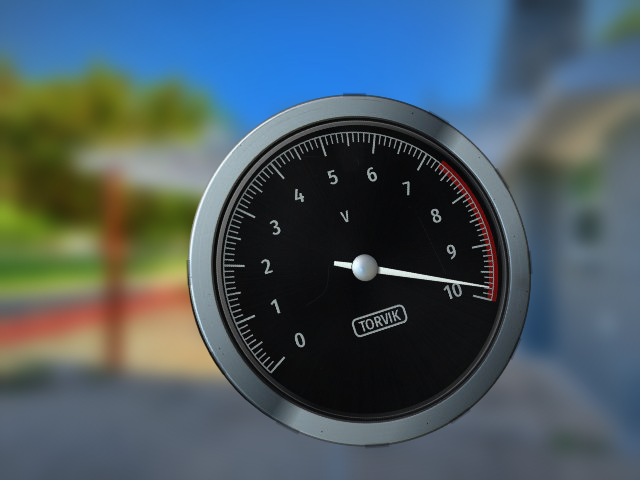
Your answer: 9.8 V
